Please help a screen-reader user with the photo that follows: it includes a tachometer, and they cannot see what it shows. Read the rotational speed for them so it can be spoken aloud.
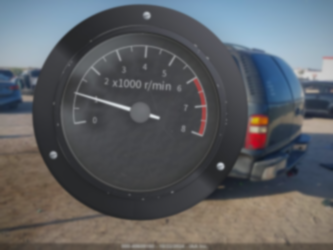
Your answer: 1000 rpm
